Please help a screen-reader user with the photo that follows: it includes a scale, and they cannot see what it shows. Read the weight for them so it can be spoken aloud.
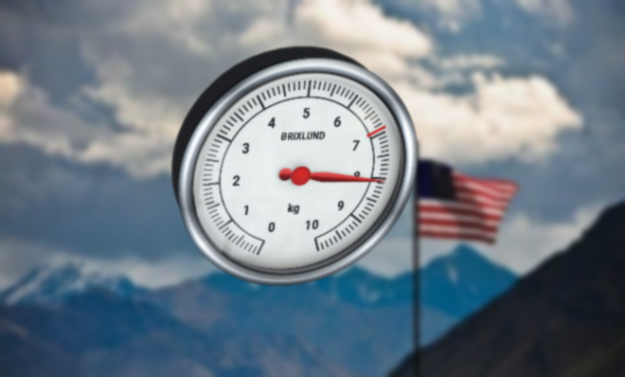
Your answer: 8 kg
